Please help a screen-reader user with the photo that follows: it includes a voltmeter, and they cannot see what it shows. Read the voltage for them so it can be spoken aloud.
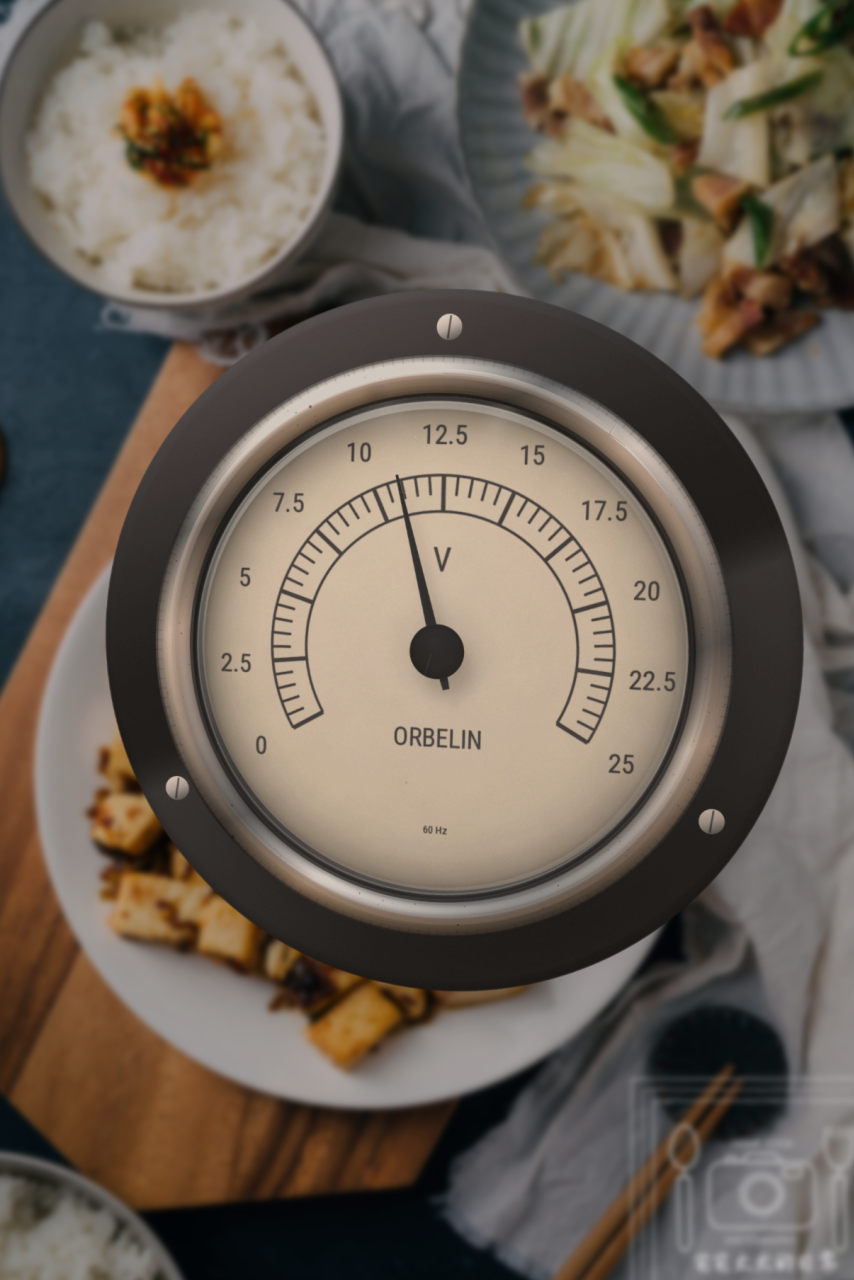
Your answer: 11 V
